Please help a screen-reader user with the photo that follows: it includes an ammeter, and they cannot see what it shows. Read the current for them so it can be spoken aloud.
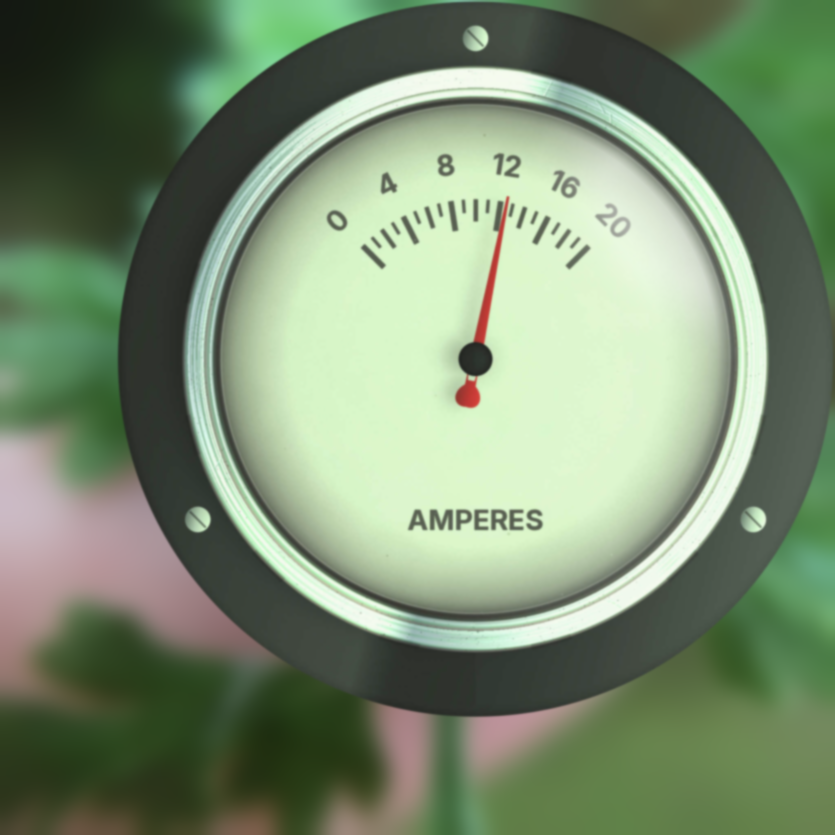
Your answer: 12.5 A
